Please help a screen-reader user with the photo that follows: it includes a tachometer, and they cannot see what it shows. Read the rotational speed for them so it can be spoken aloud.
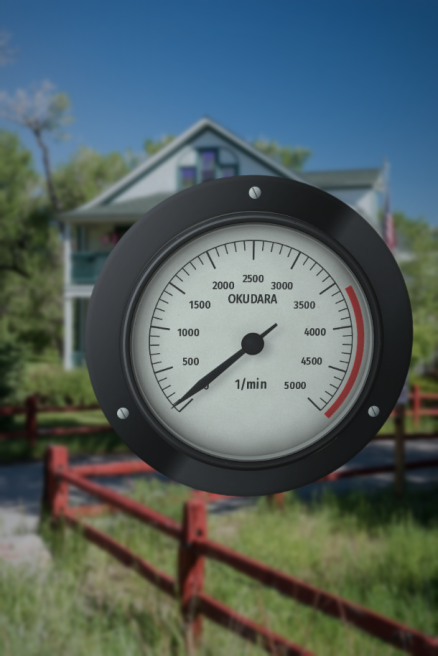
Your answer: 100 rpm
